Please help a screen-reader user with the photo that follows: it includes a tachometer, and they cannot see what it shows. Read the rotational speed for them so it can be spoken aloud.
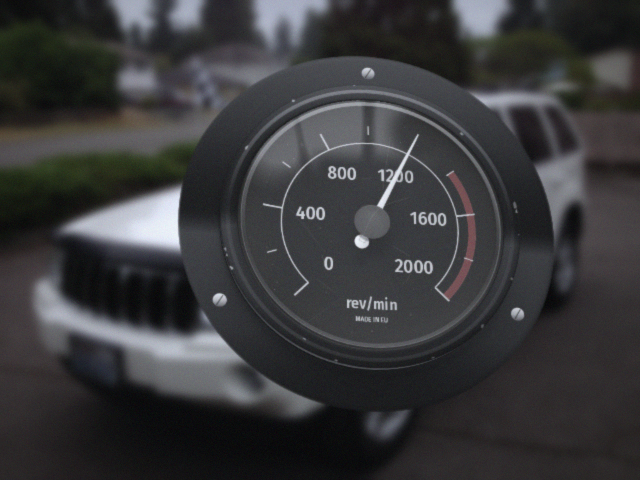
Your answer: 1200 rpm
